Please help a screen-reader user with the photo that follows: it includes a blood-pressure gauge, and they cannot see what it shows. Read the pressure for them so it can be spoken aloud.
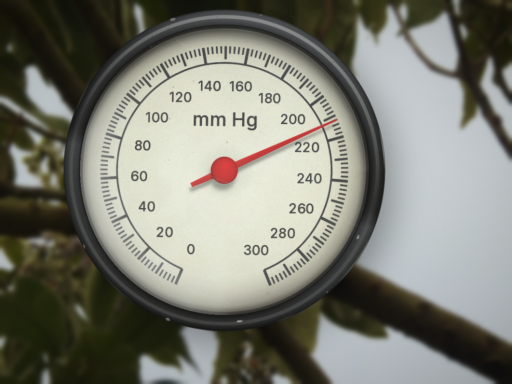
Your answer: 212 mmHg
